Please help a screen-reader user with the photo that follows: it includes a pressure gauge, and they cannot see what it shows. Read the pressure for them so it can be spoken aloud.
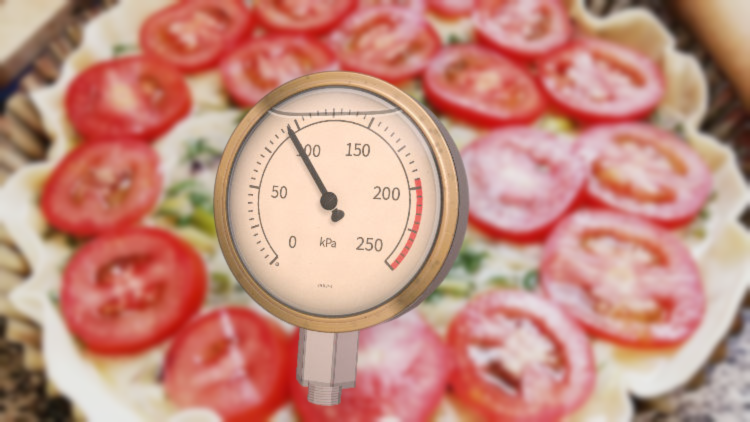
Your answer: 95 kPa
